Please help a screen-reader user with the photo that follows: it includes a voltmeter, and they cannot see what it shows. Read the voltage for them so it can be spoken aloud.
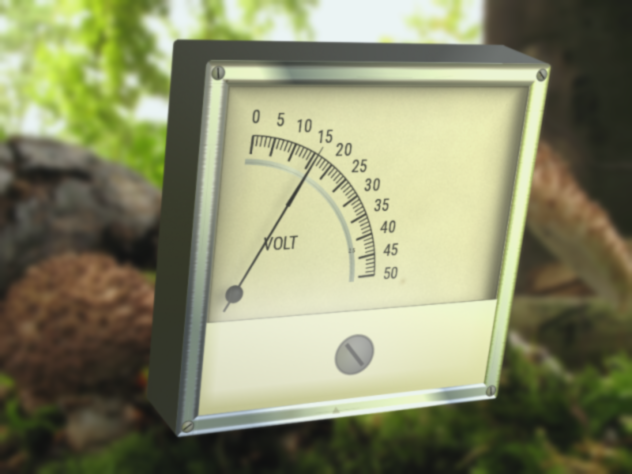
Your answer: 15 V
